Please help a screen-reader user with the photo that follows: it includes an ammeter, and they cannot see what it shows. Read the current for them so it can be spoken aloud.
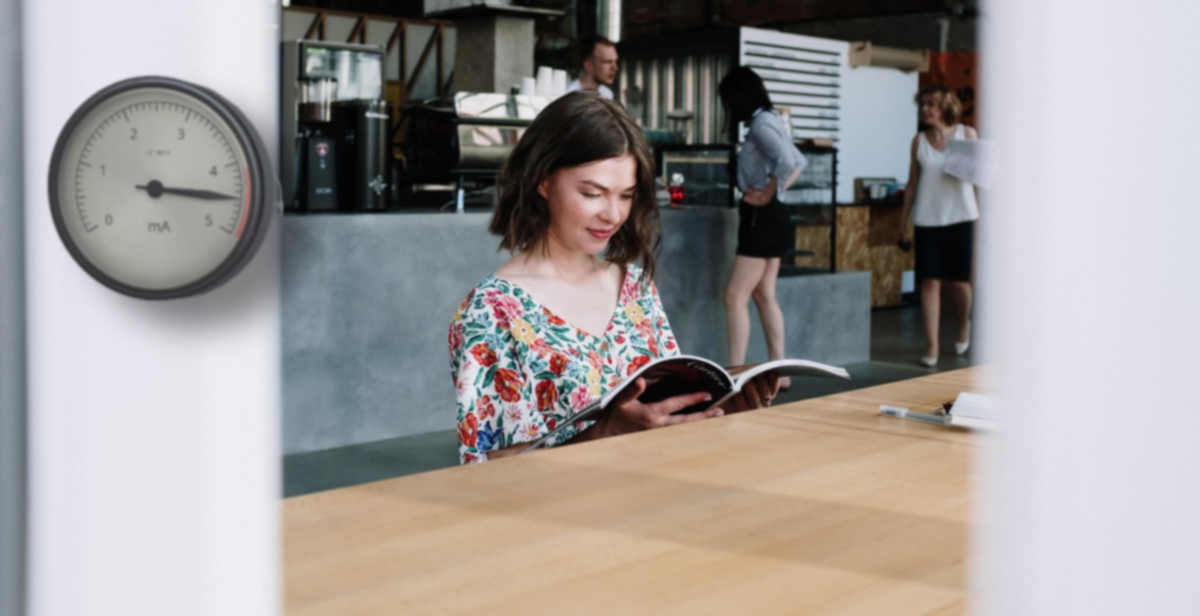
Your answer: 4.5 mA
